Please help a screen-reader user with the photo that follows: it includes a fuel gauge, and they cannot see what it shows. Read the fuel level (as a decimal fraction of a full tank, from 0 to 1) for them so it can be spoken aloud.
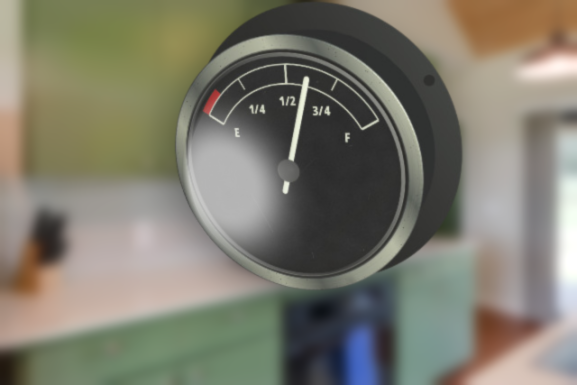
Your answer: 0.625
